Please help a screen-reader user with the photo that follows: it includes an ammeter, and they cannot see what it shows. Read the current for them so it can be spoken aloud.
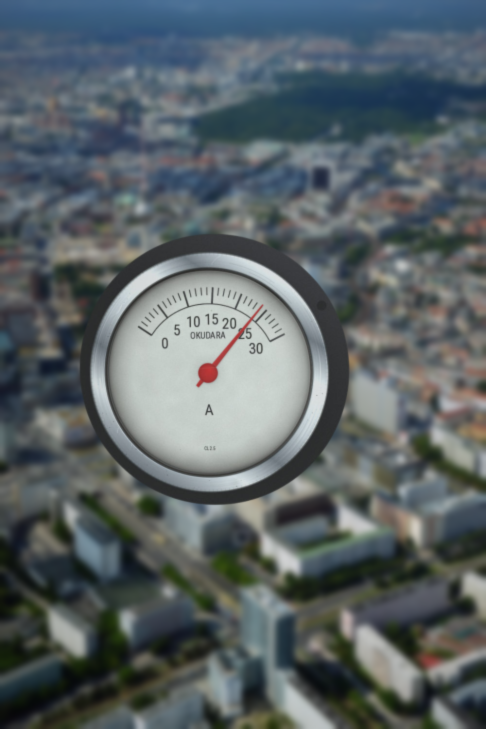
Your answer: 24 A
